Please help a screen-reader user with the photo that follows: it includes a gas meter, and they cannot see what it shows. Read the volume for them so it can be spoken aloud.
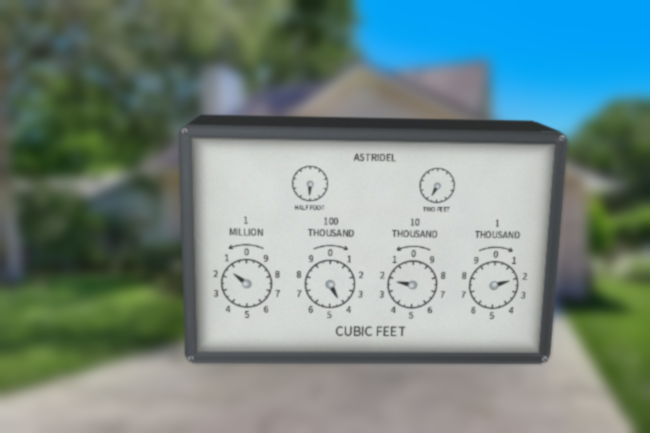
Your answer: 142200 ft³
